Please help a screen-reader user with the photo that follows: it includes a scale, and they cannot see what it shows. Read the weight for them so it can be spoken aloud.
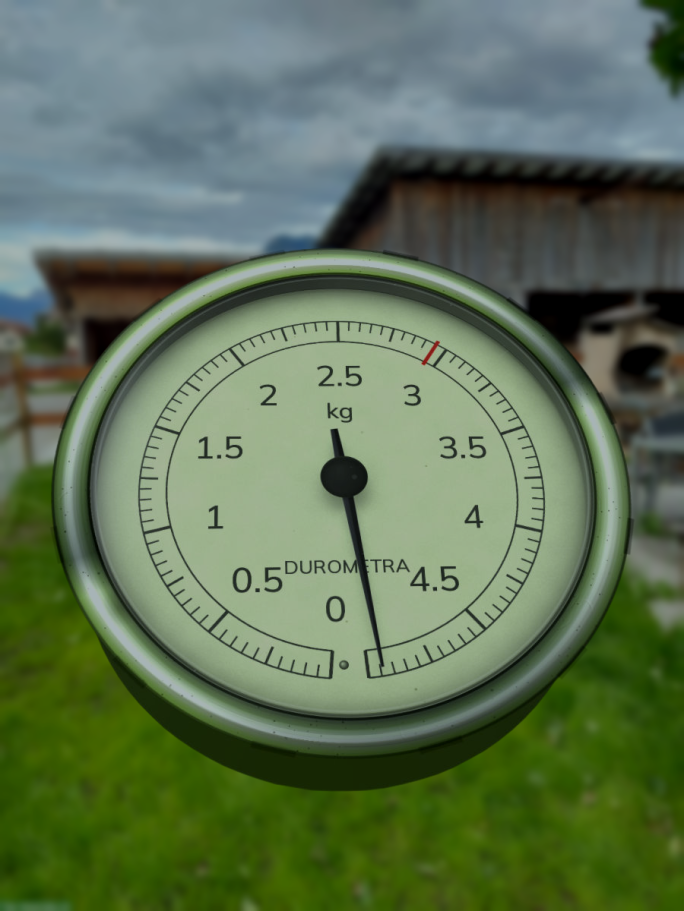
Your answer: 4.95 kg
